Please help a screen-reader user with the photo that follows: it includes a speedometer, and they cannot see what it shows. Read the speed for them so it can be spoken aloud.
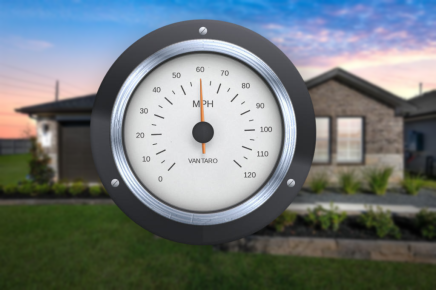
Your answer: 60 mph
